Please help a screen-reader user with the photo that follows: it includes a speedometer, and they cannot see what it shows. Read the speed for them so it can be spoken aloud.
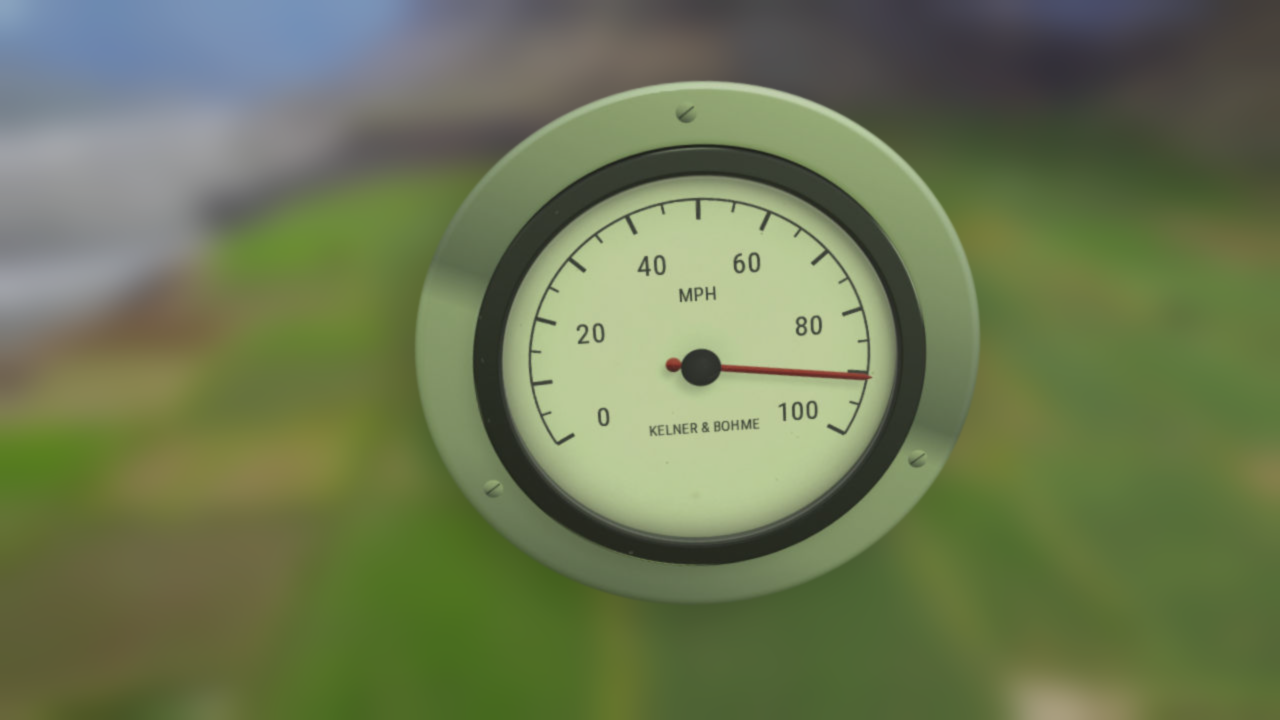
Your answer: 90 mph
